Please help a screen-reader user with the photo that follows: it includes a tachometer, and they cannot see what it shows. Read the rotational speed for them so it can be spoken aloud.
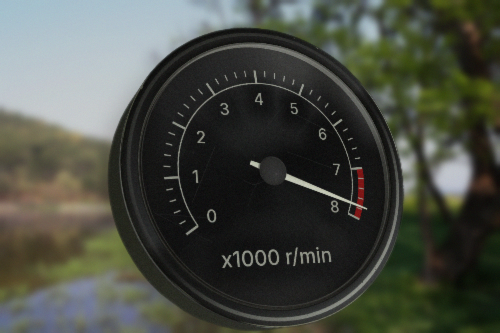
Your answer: 7800 rpm
